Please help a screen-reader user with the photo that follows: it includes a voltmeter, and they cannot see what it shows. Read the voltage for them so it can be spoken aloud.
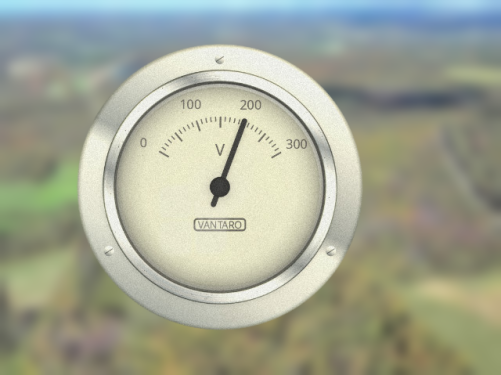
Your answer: 200 V
